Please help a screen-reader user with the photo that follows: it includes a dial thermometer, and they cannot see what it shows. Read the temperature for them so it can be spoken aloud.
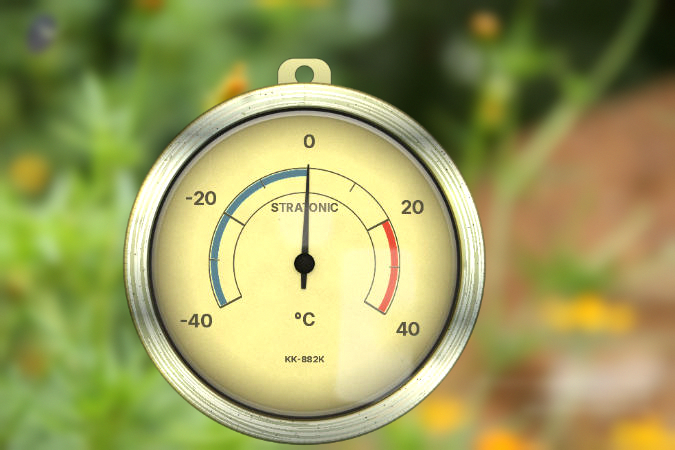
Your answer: 0 °C
